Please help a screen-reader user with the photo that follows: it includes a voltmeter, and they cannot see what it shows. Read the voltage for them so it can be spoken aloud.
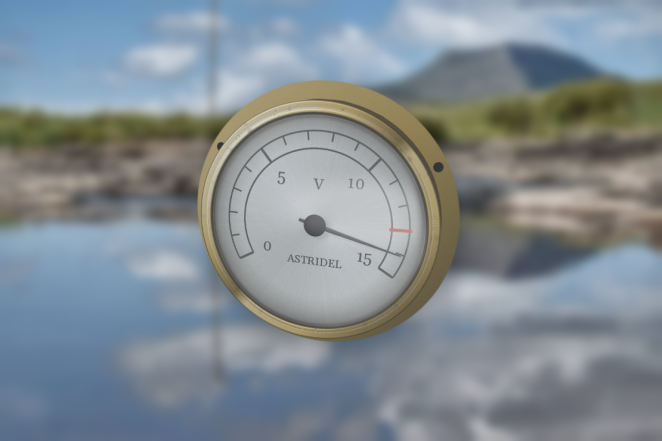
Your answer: 14 V
